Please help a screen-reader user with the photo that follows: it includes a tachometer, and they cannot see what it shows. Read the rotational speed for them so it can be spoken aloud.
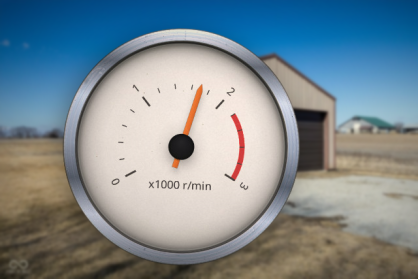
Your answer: 1700 rpm
